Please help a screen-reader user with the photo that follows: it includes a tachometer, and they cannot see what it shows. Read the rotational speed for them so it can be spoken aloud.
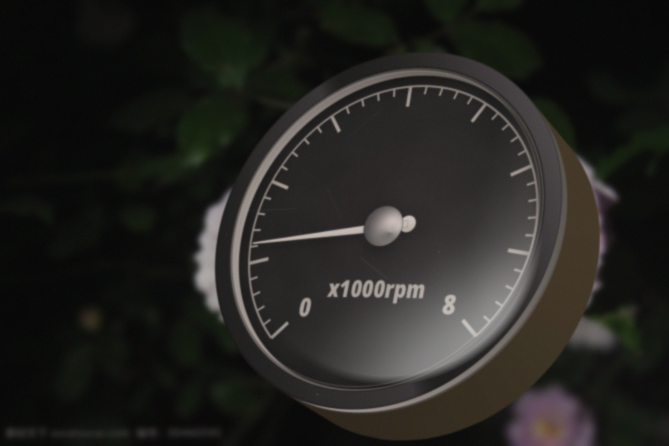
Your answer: 1200 rpm
